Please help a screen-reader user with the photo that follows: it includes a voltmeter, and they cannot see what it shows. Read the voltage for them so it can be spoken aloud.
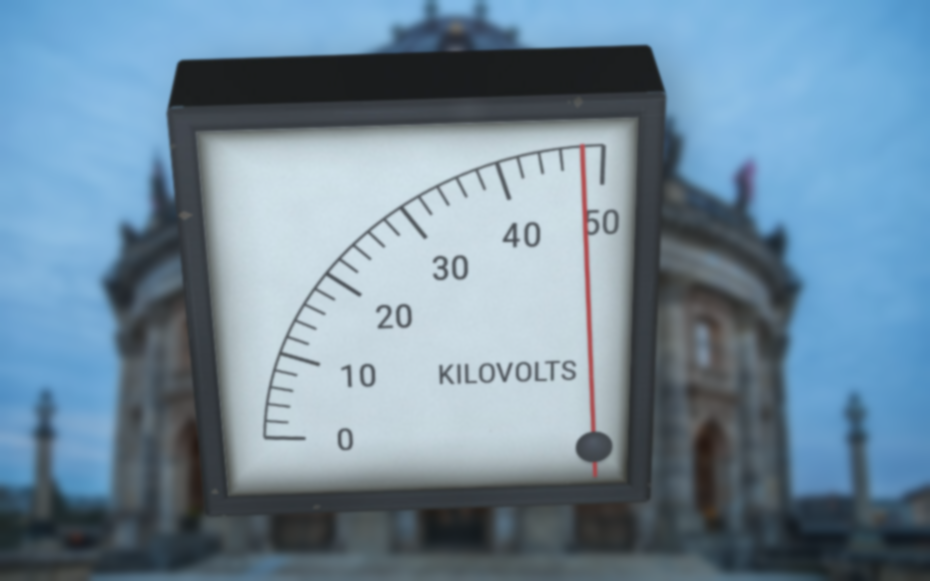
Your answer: 48 kV
